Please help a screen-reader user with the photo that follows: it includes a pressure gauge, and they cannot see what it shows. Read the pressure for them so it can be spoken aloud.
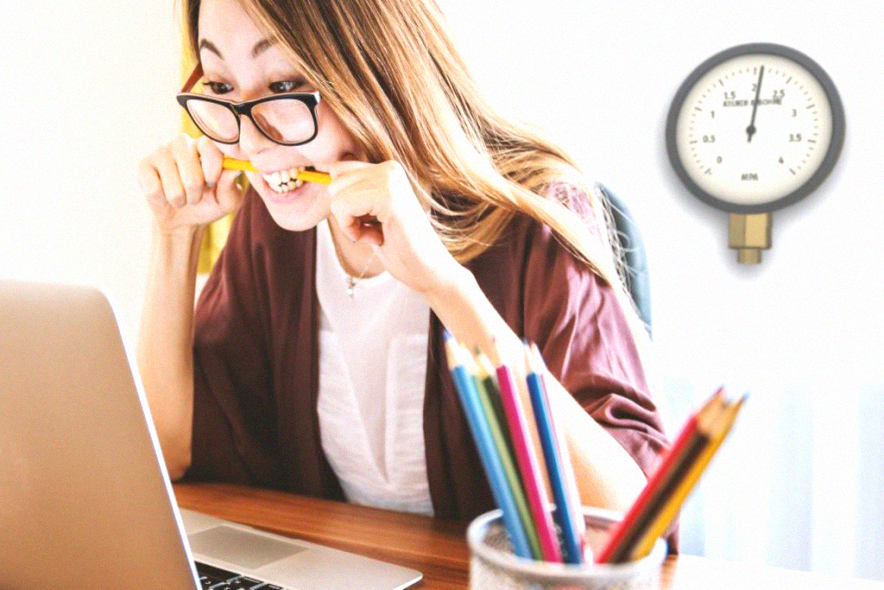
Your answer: 2.1 MPa
